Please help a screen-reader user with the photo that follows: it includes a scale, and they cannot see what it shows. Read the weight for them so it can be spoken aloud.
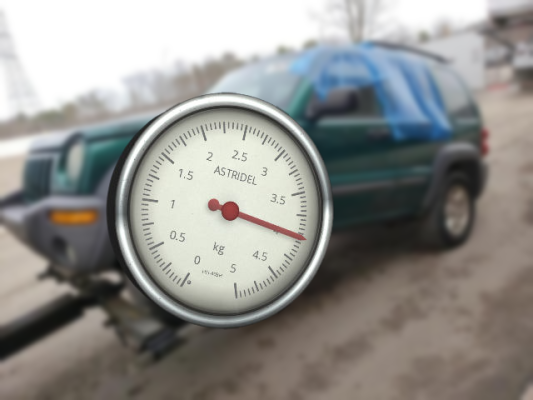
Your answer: 4 kg
